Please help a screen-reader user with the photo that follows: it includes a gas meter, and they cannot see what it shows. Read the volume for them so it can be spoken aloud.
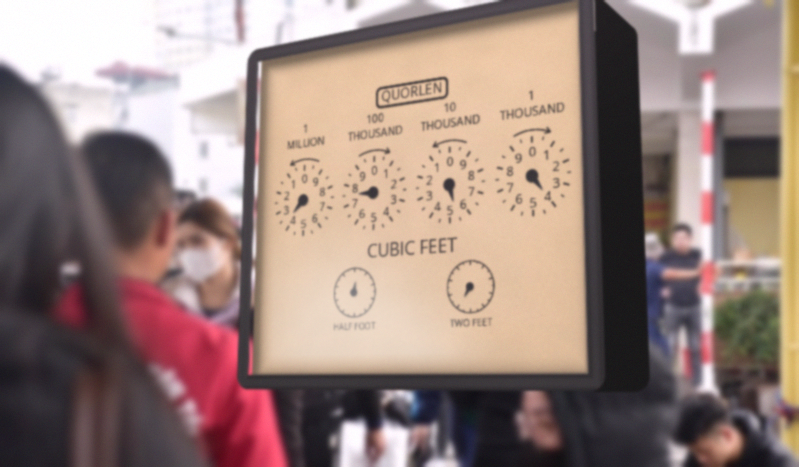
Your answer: 375400 ft³
